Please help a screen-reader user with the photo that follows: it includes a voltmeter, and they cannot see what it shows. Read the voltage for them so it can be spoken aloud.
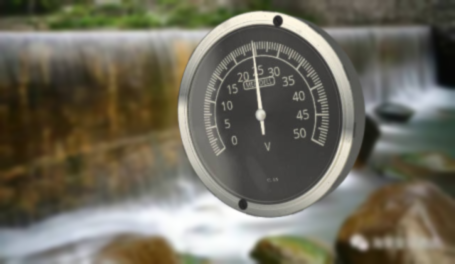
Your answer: 25 V
